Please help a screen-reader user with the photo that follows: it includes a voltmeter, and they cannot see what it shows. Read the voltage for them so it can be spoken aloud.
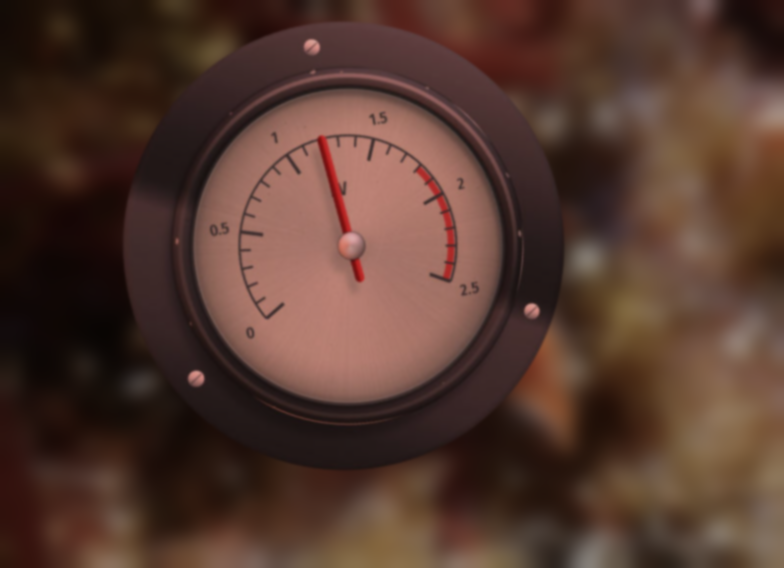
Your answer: 1.2 kV
